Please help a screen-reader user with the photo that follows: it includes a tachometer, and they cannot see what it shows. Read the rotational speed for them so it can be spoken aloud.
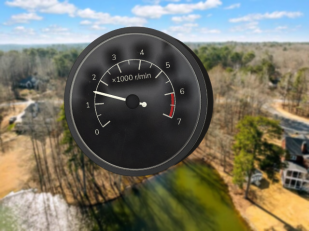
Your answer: 1500 rpm
